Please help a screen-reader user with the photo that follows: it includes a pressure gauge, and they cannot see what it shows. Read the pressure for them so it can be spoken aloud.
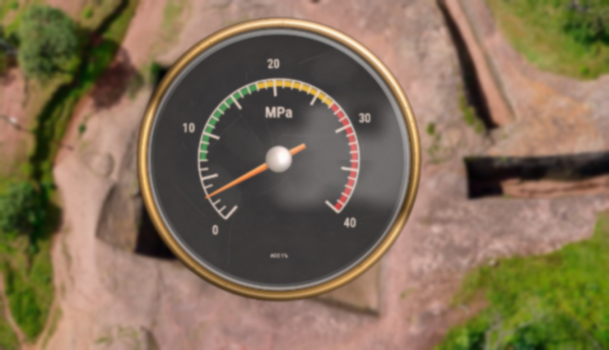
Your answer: 3 MPa
